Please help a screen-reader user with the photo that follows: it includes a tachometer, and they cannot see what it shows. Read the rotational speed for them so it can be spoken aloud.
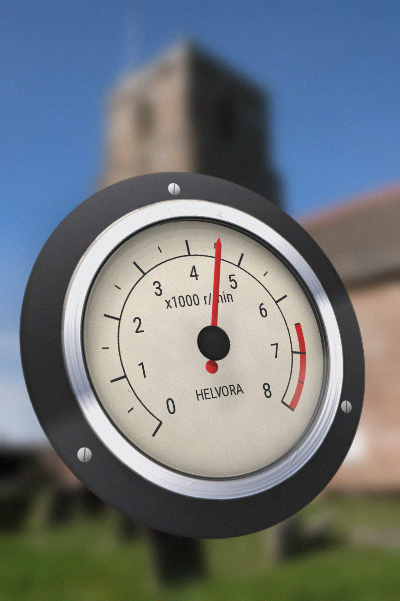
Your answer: 4500 rpm
